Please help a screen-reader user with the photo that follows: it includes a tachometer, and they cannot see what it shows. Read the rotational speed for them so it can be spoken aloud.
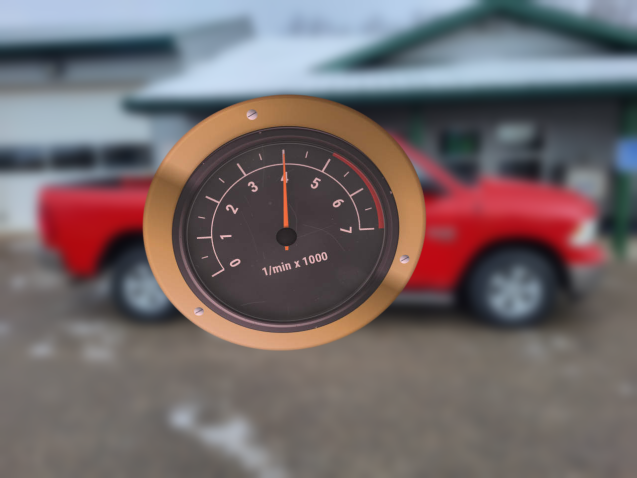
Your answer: 4000 rpm
